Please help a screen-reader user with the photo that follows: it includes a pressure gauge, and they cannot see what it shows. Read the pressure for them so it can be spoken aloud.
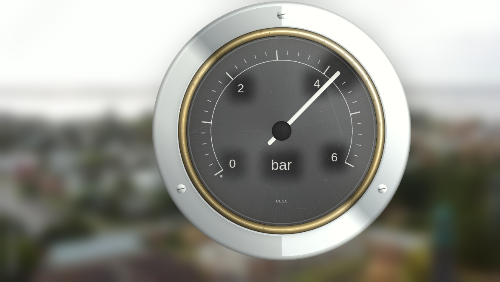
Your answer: 4.2 bar
